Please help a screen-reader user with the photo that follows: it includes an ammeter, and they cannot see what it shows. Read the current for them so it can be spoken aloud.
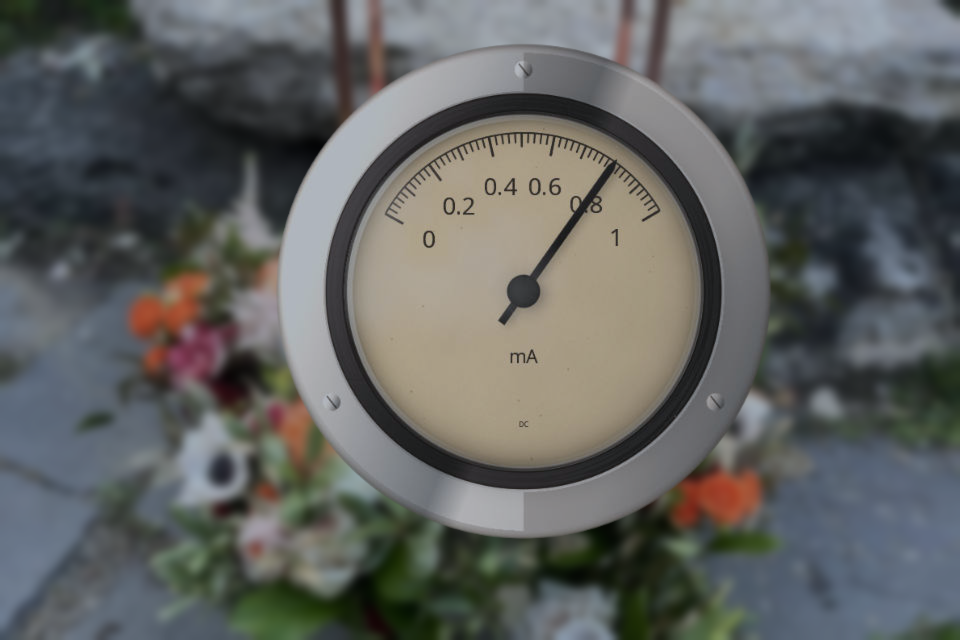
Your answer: 0.8 mA
